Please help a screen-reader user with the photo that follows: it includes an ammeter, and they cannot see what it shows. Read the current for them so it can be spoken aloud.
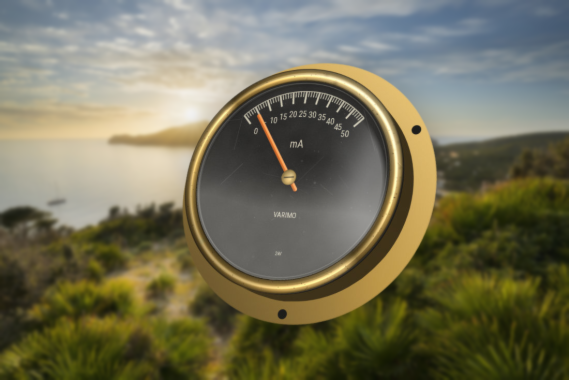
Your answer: 5 mA
